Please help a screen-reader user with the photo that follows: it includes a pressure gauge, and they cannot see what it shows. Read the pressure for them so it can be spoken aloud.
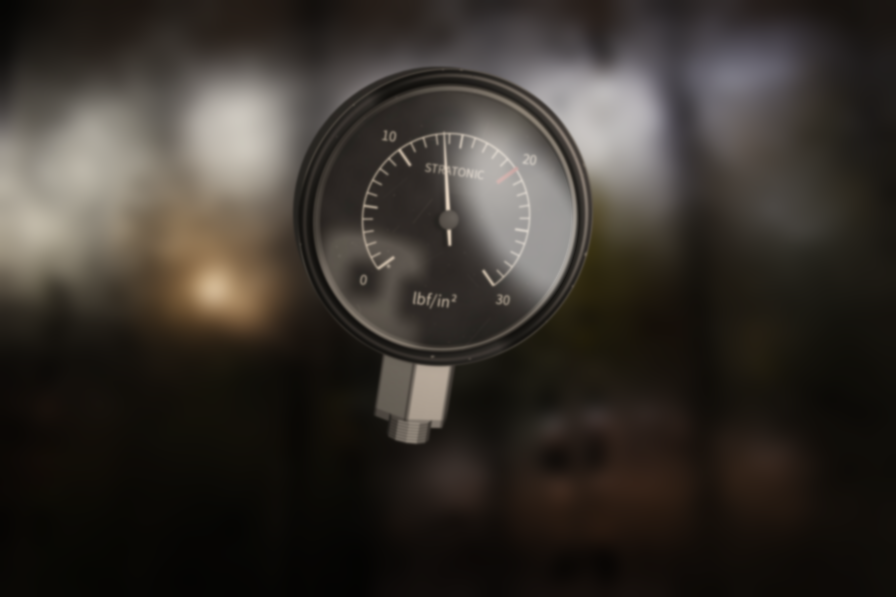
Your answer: 13.5 psi
